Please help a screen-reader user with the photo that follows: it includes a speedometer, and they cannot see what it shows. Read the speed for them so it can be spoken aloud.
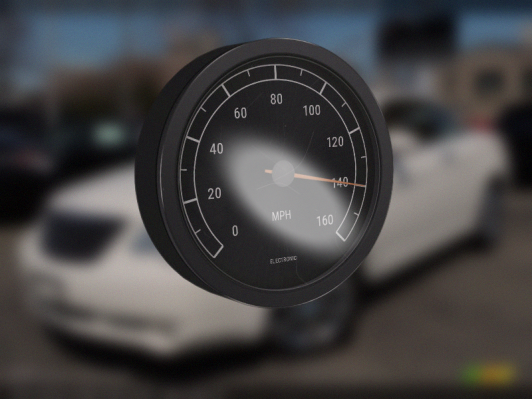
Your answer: 140 mph
